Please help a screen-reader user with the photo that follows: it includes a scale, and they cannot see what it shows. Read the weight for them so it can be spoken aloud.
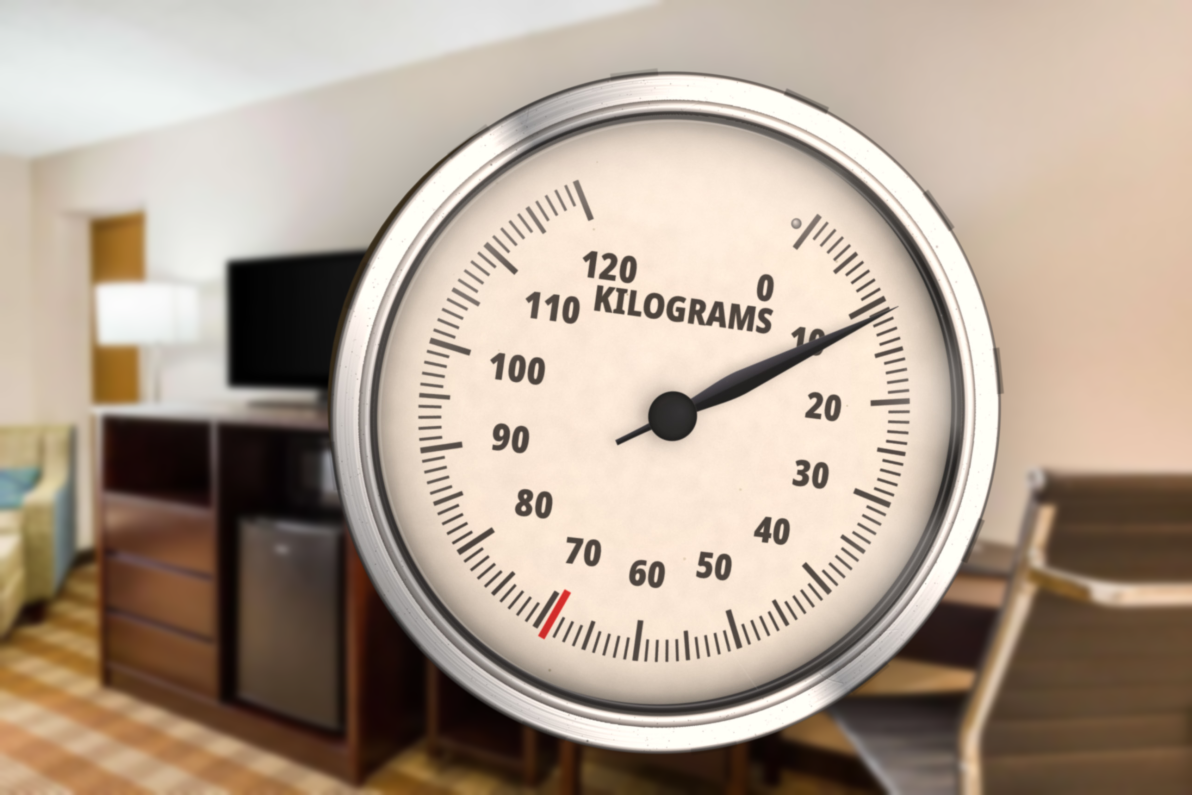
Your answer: 11 kg
